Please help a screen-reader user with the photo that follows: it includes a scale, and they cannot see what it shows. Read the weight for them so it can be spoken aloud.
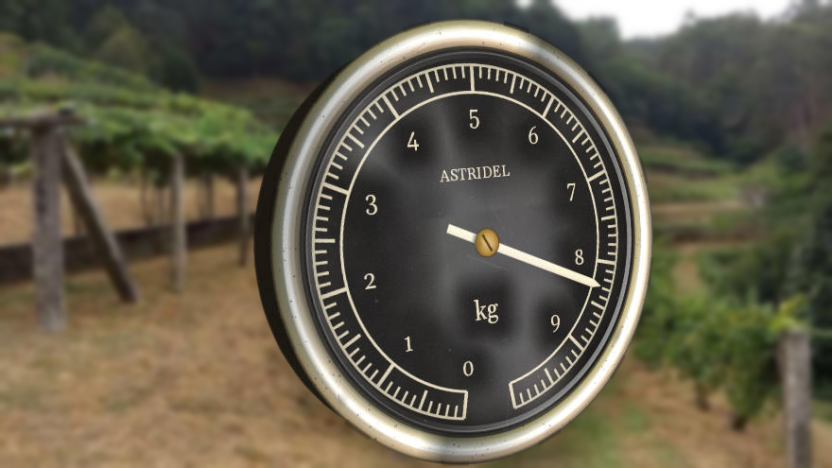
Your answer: 8.3 kg
